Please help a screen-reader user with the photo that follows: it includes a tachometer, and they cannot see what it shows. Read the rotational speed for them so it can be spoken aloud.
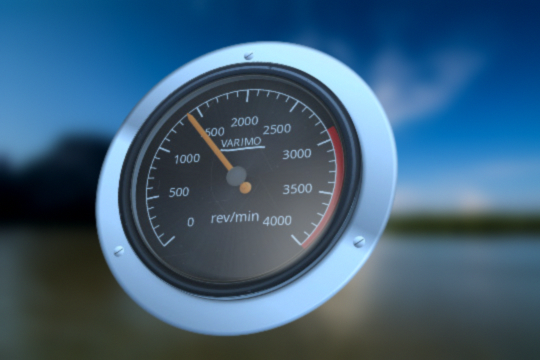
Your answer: 1400 rpm
